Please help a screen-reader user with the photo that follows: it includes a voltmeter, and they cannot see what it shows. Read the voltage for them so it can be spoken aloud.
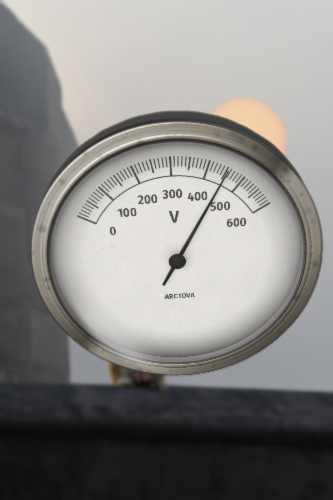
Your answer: 450 V
